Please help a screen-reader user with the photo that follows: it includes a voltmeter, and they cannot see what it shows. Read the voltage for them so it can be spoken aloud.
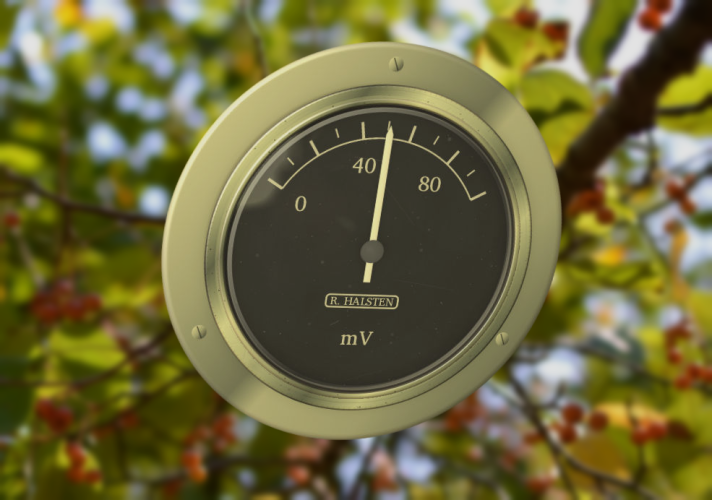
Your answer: 50 mV
